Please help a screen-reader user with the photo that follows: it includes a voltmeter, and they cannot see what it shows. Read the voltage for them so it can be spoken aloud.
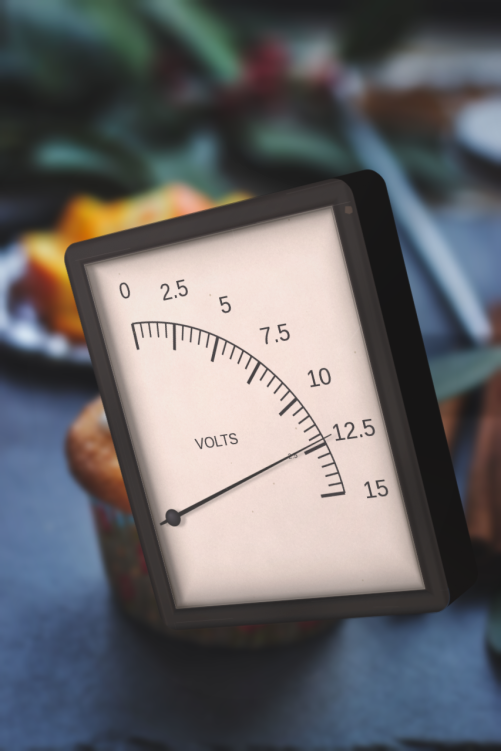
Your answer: 12.25 V
